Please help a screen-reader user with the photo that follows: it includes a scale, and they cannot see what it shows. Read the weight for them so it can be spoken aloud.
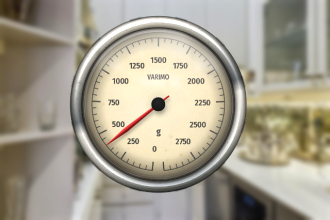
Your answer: 400 g
